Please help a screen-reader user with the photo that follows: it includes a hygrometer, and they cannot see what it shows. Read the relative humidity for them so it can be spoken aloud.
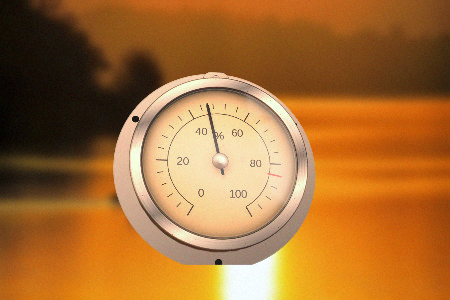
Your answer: 46 %
